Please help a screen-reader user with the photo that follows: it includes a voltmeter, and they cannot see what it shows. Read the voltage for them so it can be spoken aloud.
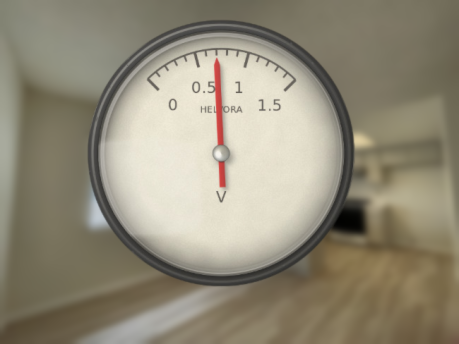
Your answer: 0.7 V
